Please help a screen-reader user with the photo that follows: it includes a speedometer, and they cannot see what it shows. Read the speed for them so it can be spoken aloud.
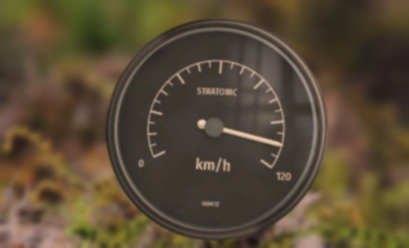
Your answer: 110 km/h
